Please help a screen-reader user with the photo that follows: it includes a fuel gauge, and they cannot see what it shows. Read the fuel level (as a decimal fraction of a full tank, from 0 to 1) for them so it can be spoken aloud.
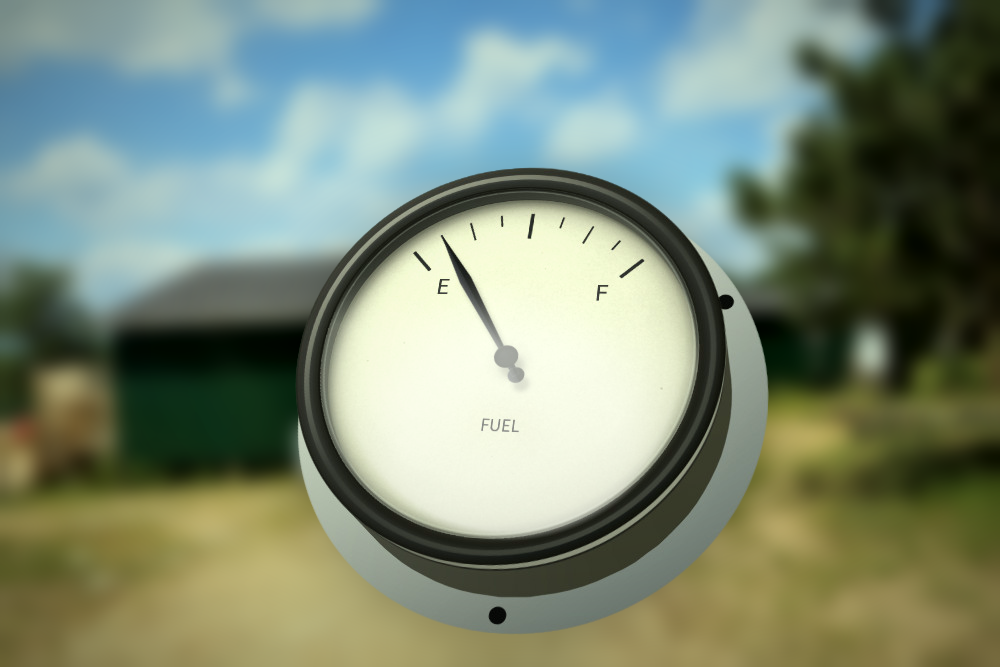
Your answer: 0.125
